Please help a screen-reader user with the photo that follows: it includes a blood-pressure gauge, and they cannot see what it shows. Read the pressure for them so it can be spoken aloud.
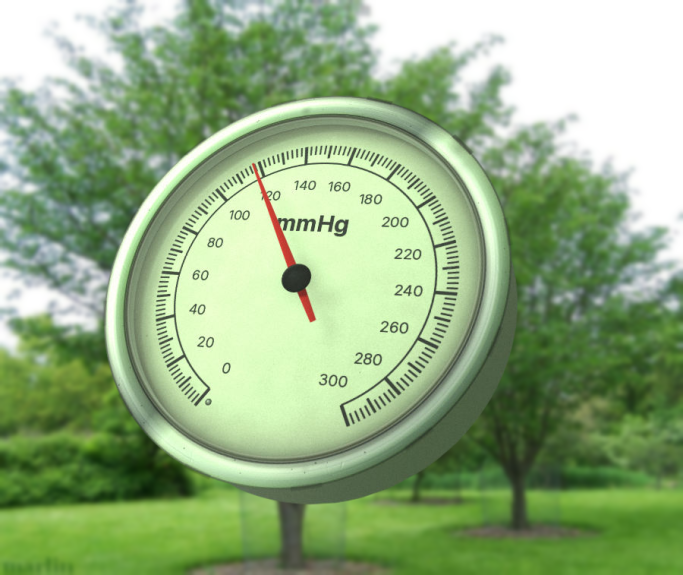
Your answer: 118 mmHg
